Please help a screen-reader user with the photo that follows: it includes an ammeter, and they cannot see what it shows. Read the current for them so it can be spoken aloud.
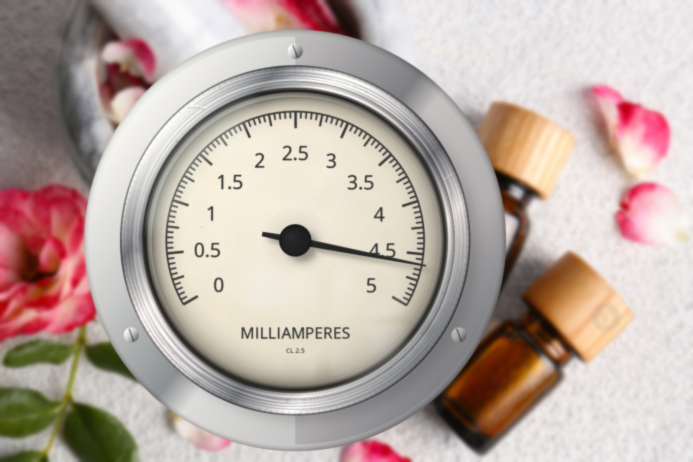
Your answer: 4.6 mA
